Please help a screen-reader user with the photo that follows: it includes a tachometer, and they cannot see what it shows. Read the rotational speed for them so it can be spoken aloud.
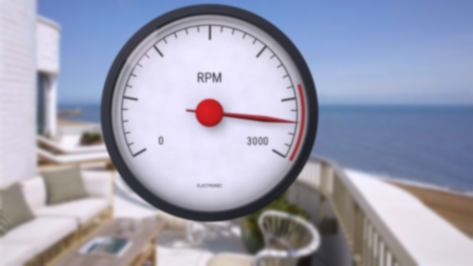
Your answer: 2700 rpm
